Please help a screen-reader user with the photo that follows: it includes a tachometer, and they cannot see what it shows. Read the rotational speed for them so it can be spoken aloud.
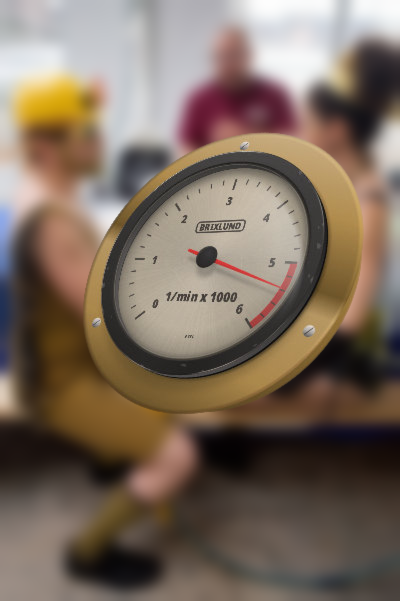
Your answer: 5400 rpm
